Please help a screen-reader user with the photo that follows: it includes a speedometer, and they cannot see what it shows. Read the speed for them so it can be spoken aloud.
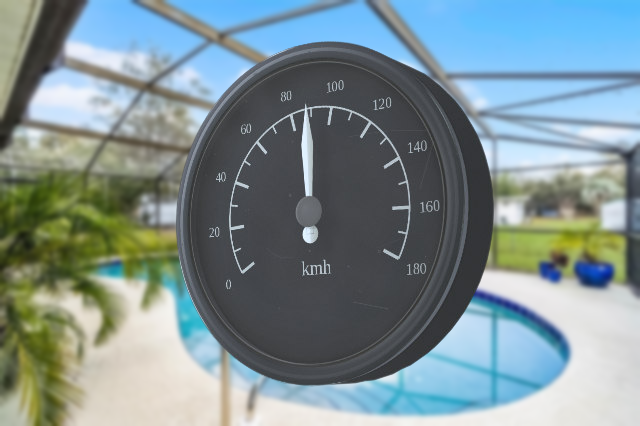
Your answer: 90 km/h
